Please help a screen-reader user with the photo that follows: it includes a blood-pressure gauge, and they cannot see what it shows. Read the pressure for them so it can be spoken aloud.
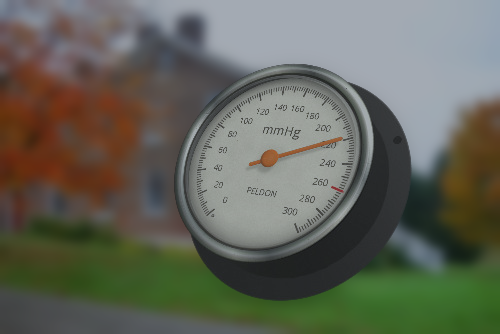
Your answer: 220 mmHg
